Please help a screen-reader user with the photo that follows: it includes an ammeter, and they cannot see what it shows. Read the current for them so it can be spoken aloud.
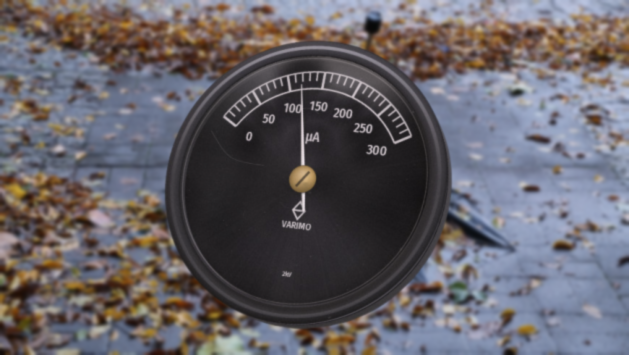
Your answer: 120 µA
